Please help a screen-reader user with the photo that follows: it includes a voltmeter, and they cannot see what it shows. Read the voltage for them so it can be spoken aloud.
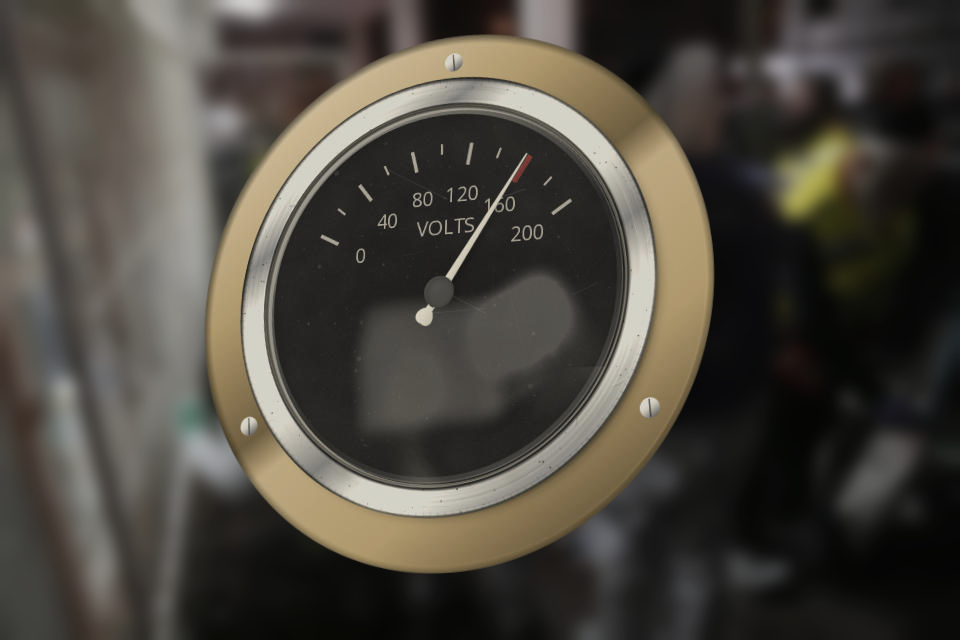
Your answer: 160 V
